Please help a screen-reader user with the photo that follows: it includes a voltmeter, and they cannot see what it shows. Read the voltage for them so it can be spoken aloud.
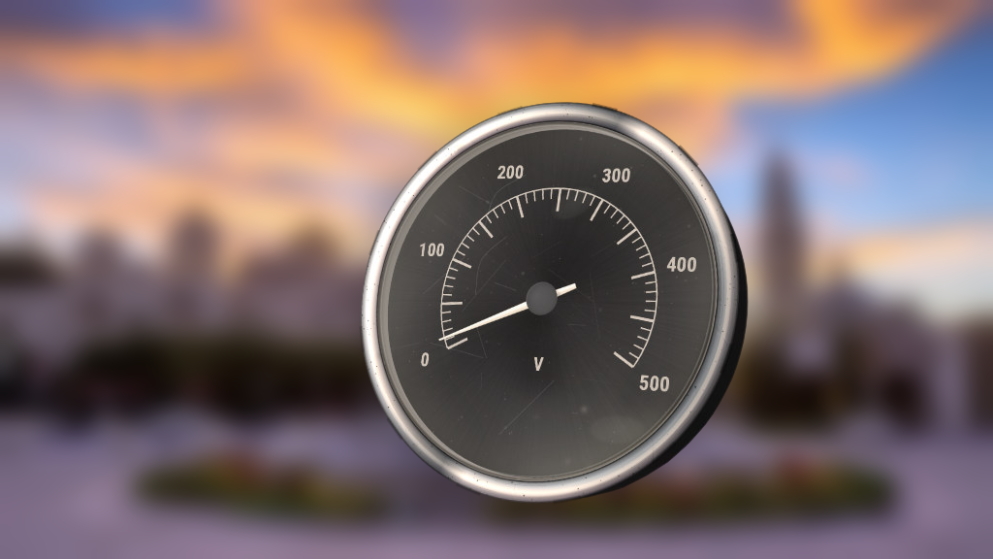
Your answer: 10 V
